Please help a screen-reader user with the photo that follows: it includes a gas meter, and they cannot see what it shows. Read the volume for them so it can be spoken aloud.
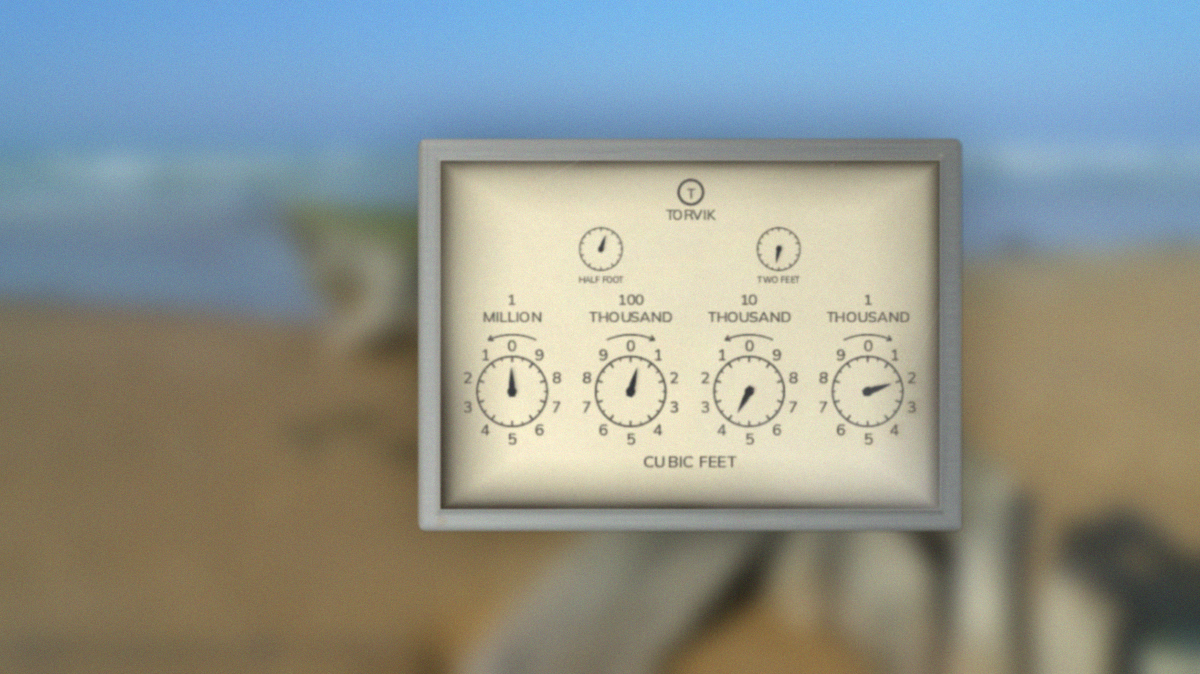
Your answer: 4200 ft³
